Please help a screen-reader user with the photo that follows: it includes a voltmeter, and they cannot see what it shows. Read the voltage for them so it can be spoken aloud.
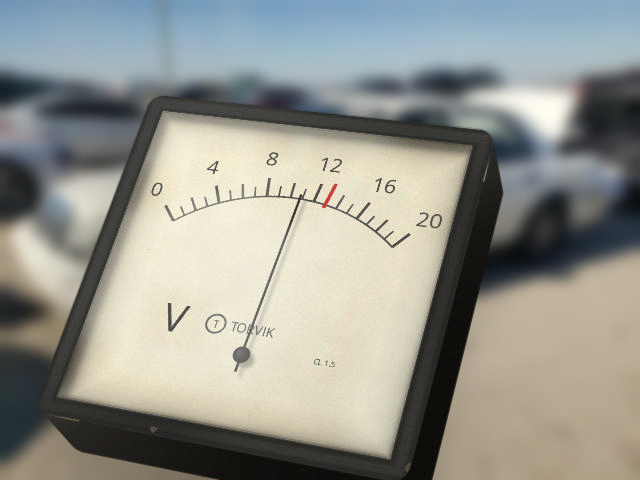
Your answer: 11 V
